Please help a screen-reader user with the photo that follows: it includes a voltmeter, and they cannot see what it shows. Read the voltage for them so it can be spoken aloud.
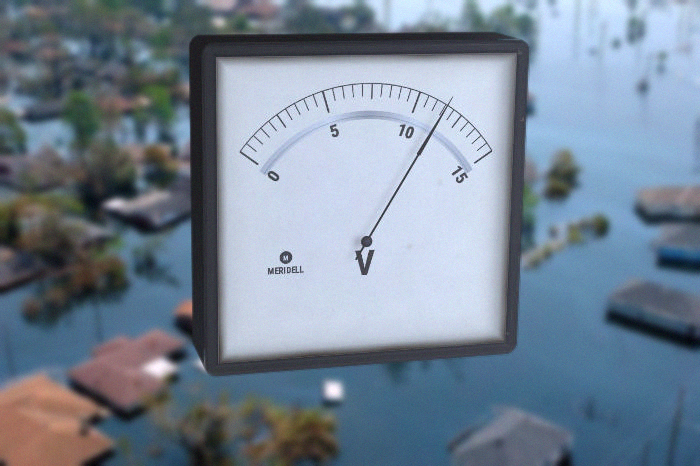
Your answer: 11.5 V
